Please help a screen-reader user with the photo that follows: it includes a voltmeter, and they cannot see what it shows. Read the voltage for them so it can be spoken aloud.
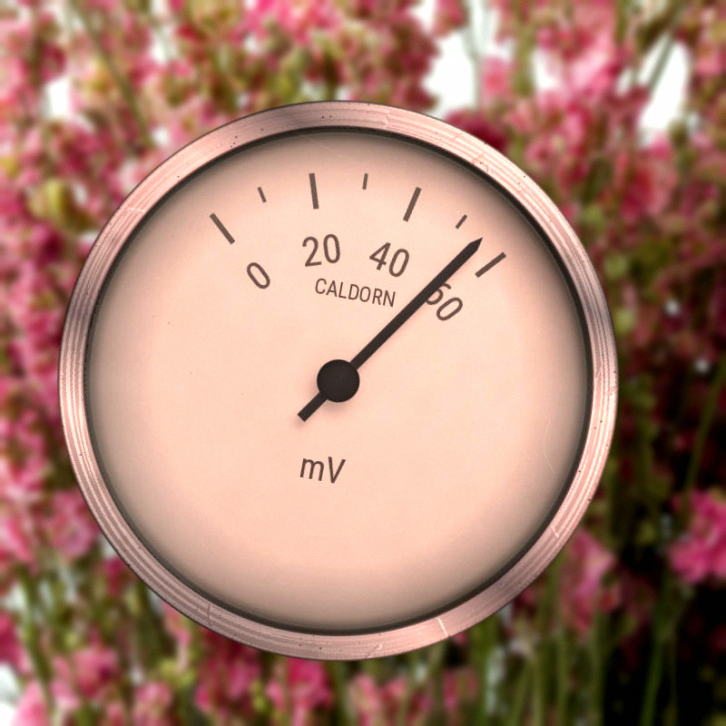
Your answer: 55 mV
